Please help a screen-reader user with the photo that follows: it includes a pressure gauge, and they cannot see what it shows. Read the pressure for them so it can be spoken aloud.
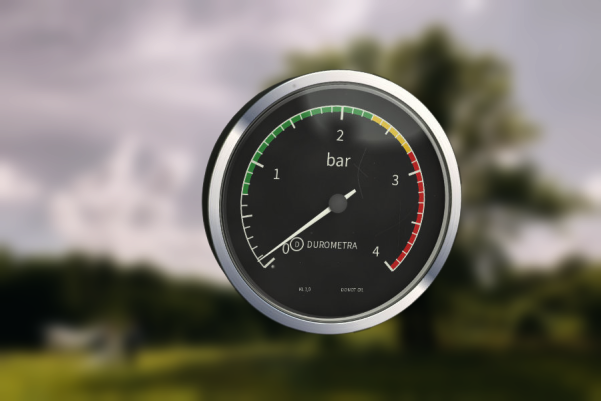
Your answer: 0.1 bar
